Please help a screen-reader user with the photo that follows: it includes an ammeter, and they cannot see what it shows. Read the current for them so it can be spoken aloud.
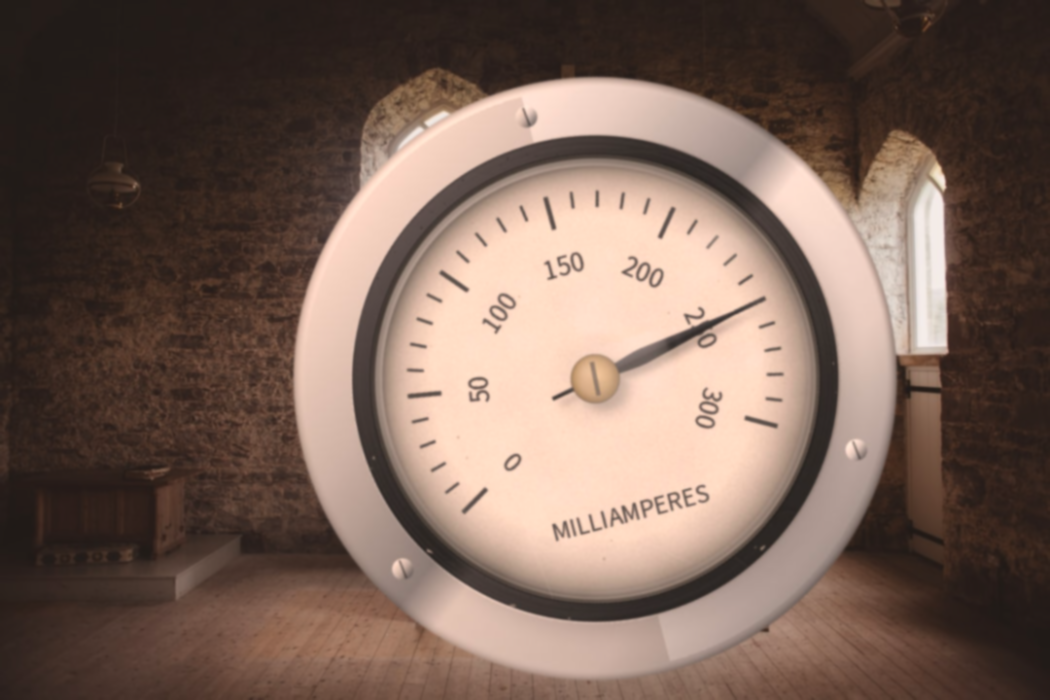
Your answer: 250 mA
